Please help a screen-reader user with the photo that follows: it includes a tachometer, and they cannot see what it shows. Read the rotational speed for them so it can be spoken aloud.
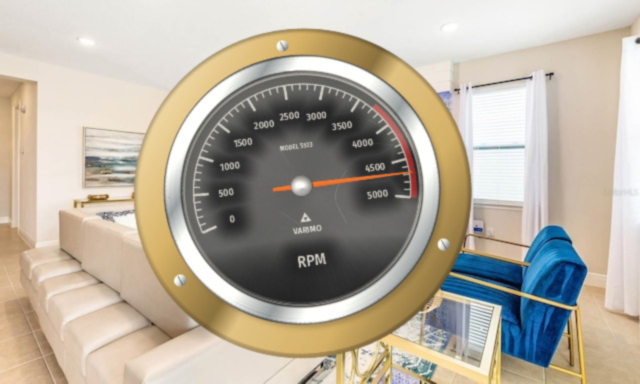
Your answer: 4700 rpm
